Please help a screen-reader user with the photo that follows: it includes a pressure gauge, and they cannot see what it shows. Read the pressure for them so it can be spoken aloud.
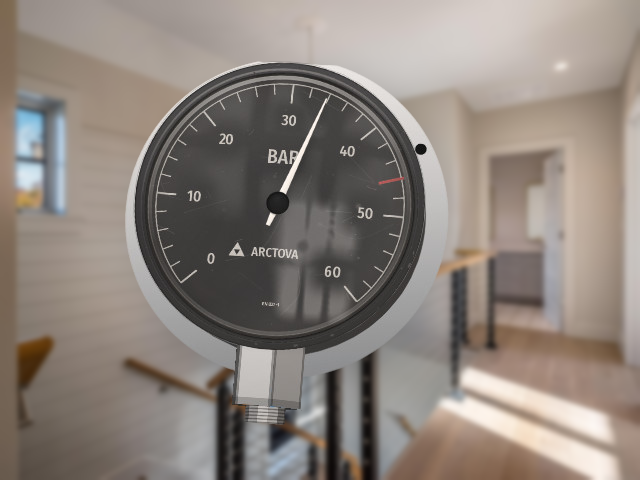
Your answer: 34 bar
